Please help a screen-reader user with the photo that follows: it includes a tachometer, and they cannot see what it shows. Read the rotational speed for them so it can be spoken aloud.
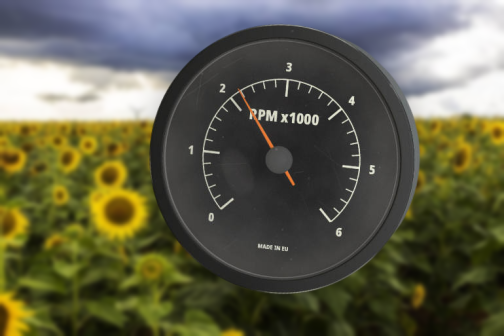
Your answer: 2200 rpm
